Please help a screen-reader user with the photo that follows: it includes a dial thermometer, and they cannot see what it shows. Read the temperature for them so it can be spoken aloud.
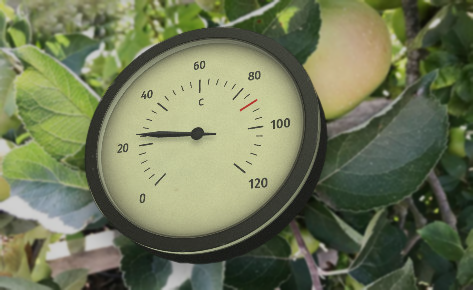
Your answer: 24 °C
